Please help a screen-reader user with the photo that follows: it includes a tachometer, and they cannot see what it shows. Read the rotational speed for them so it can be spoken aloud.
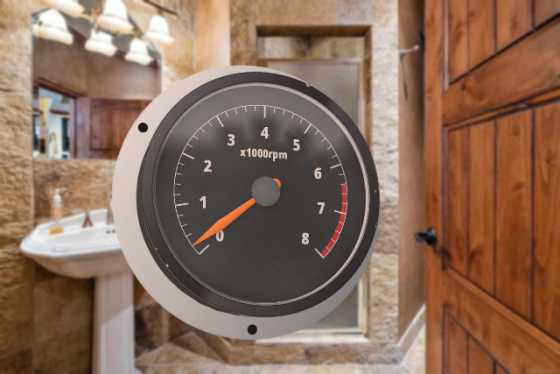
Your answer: 200 rpm
